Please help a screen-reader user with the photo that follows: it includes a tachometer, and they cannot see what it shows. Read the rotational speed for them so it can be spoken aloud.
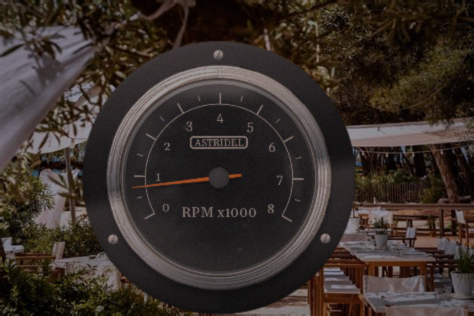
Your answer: 750 rpm
